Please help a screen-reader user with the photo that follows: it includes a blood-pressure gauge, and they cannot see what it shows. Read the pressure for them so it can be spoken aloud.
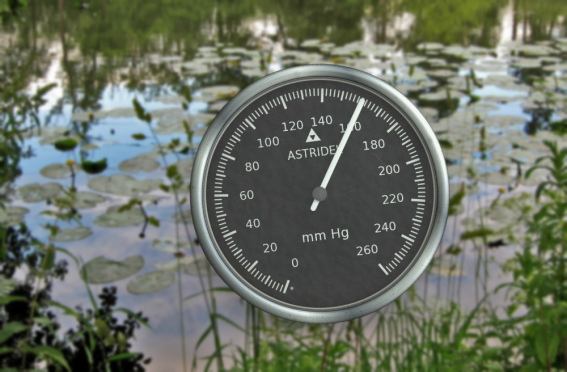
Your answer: 160 mmHg
